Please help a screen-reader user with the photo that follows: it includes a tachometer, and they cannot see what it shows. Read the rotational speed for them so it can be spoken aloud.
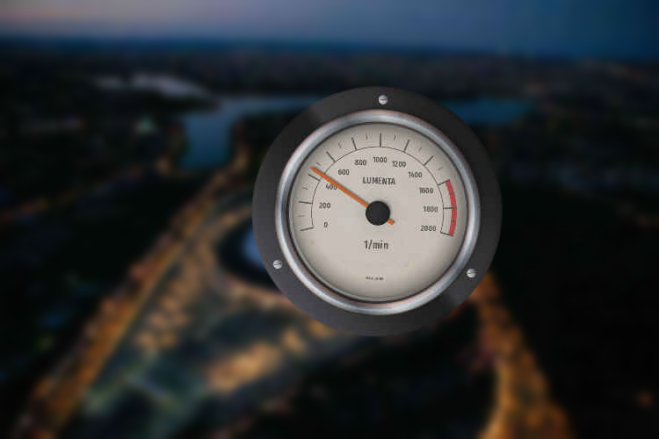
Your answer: 450 rpm
